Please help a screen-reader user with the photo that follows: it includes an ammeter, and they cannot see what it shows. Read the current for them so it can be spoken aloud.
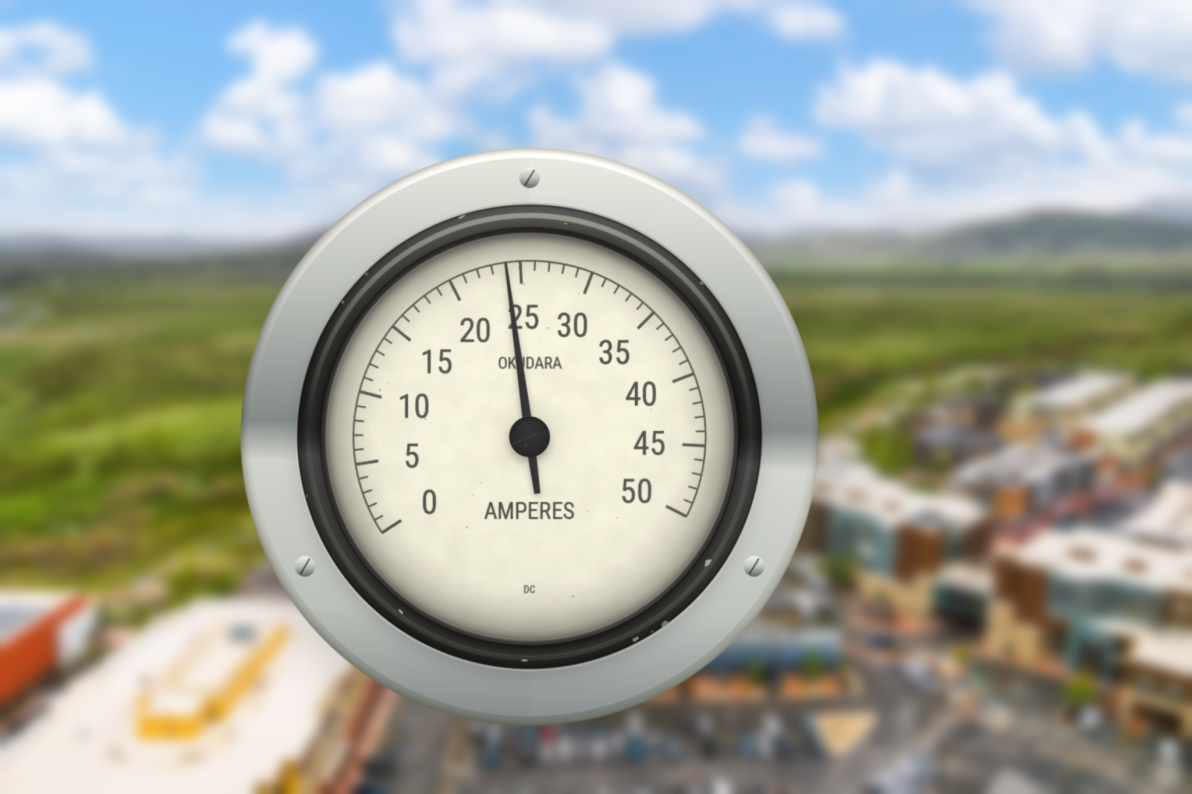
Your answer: 24 A
